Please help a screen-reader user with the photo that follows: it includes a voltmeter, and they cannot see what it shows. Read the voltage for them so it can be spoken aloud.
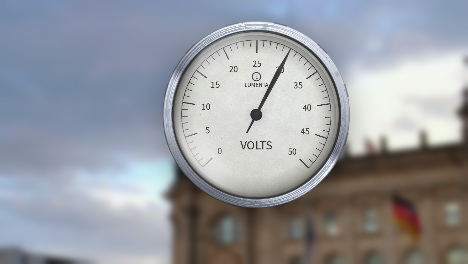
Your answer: 30 V
